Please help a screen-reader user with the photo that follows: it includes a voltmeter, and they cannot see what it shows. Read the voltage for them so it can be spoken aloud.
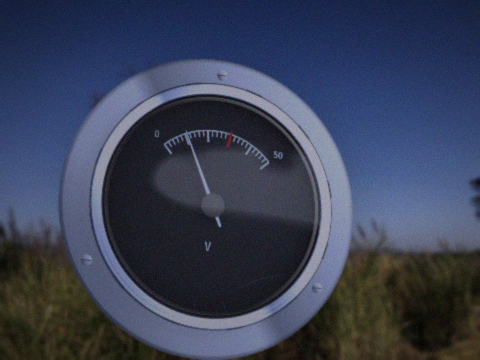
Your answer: 10 V
